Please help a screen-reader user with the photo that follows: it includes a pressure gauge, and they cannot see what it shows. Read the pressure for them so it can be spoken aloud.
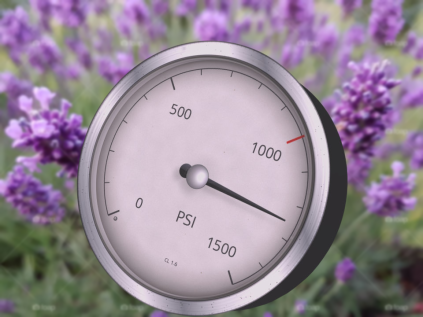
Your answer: 1250 psi
